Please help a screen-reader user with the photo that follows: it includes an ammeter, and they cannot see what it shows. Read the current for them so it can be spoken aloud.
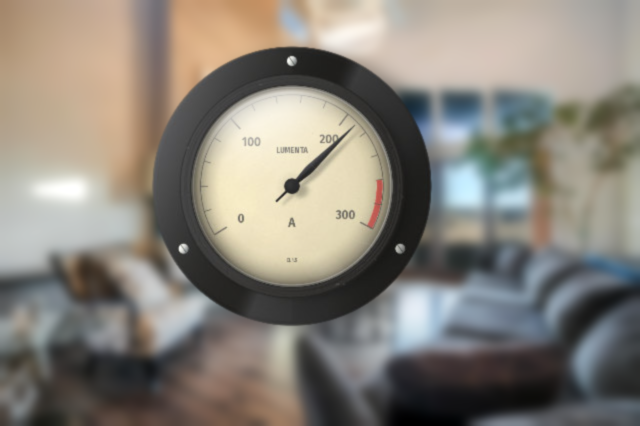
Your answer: 210 A
